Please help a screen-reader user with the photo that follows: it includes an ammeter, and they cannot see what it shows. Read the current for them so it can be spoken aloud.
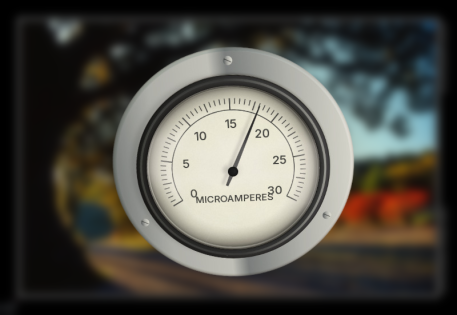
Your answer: 18 µA
